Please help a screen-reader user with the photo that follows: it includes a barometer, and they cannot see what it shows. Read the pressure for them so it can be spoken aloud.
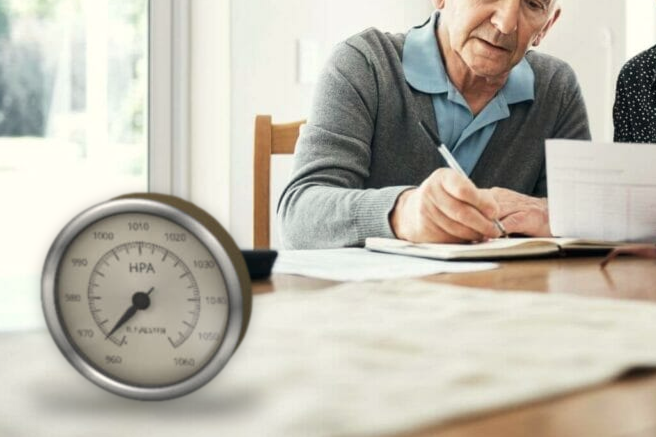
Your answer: 965 hPa
